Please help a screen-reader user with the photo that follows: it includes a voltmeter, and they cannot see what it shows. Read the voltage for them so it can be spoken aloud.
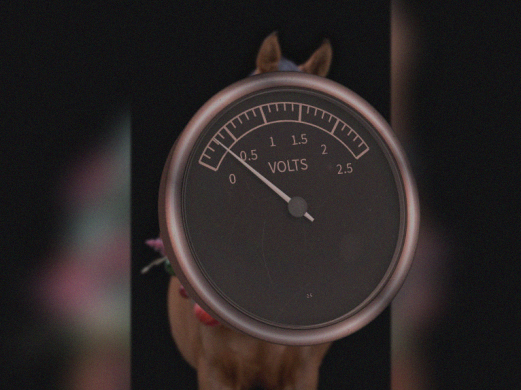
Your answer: 0.3 V
